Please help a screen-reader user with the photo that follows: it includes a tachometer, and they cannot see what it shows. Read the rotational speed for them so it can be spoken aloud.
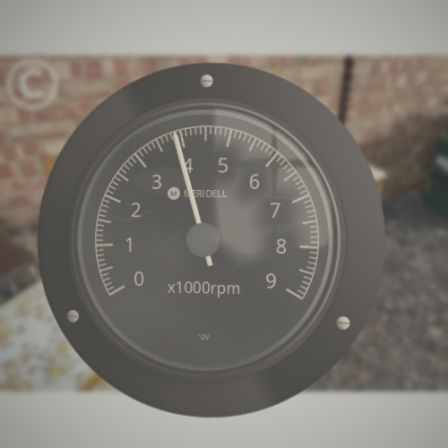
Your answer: 3900 rpm
